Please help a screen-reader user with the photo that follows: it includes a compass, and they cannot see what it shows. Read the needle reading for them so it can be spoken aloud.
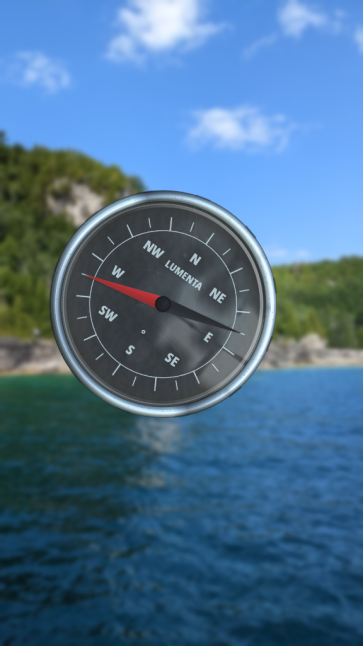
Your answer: 255 °
